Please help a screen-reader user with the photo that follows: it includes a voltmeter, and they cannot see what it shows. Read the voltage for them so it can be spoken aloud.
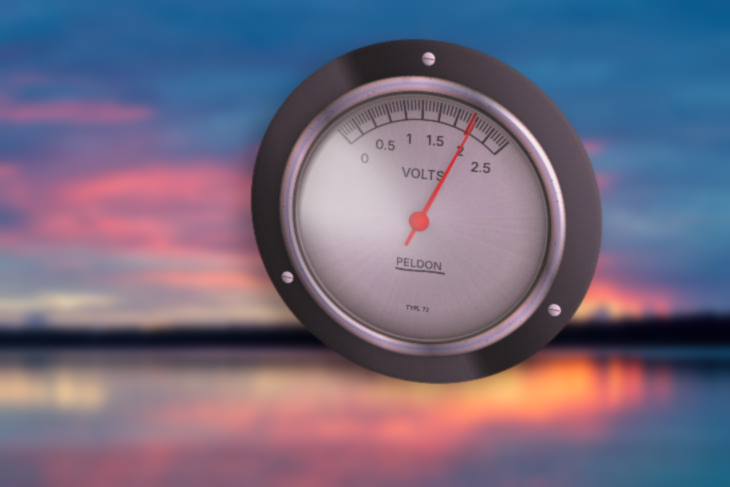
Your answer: 2 V
